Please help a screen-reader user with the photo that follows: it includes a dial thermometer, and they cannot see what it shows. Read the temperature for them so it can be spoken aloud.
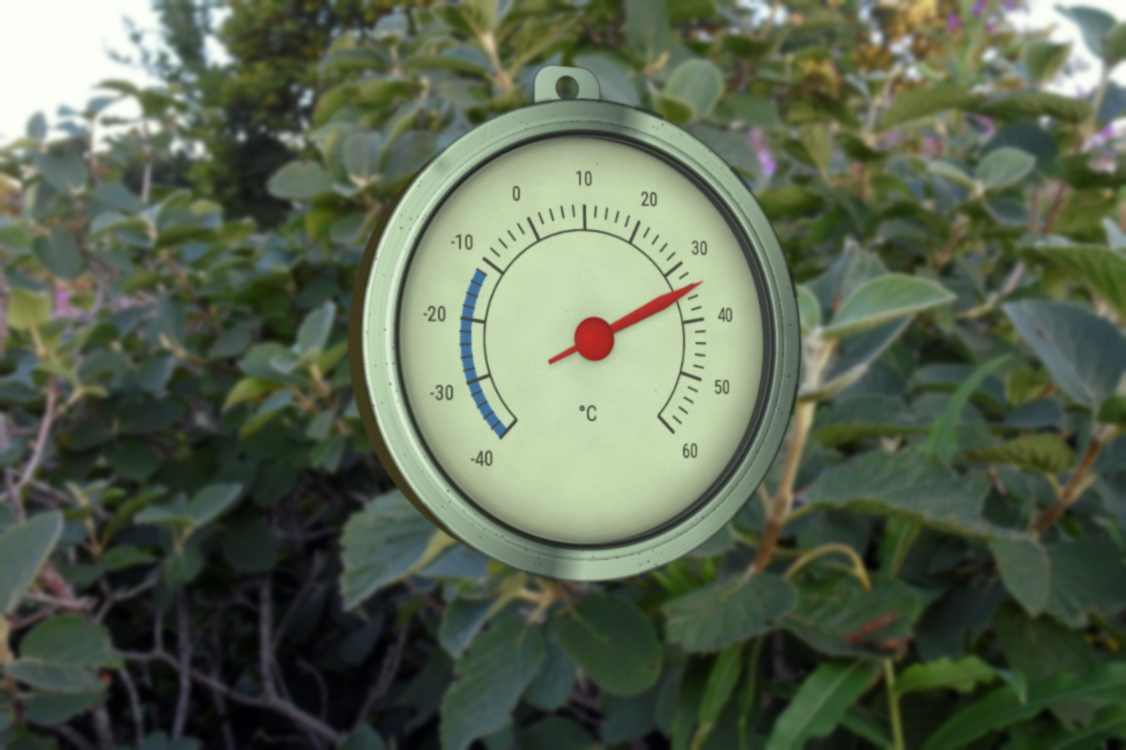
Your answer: 34 °C
